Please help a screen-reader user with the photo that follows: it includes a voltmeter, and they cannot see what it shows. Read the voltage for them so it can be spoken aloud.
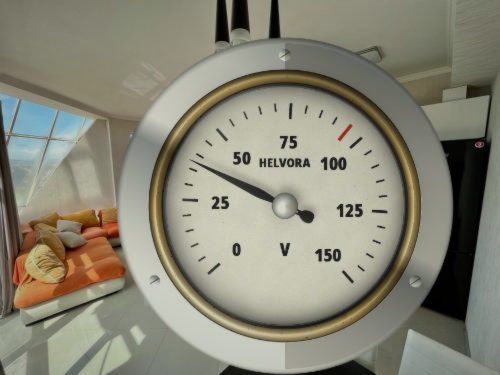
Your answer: 37.5 V
